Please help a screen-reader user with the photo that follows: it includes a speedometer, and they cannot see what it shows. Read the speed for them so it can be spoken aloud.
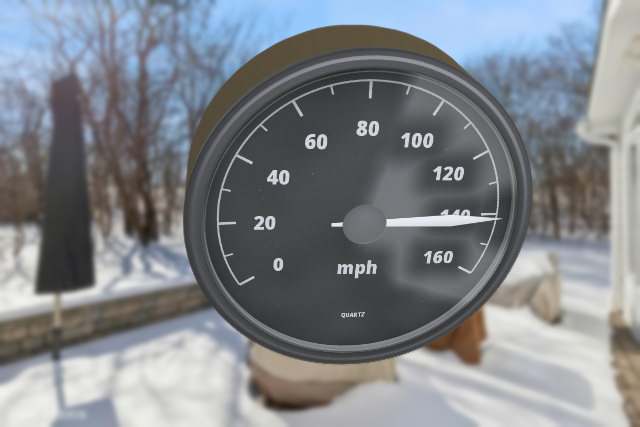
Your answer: 140 mph
